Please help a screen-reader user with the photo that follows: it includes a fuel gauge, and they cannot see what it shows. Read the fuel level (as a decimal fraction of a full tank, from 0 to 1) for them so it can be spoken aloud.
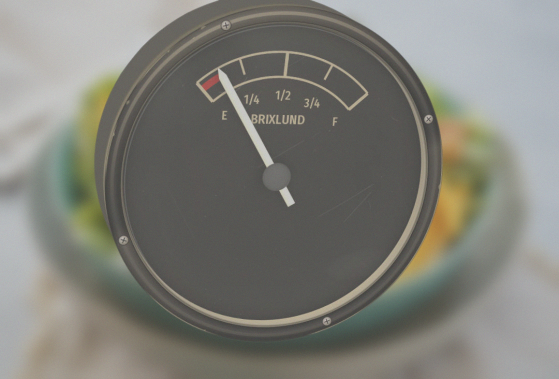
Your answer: 0.125
